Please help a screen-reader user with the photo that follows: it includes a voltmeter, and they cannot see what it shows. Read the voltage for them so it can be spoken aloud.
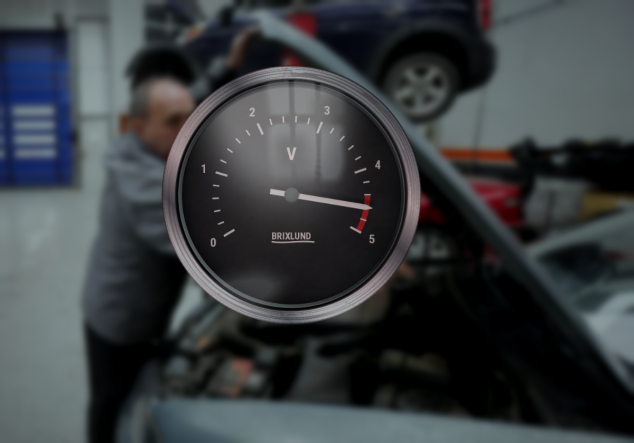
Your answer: 4.6 V
